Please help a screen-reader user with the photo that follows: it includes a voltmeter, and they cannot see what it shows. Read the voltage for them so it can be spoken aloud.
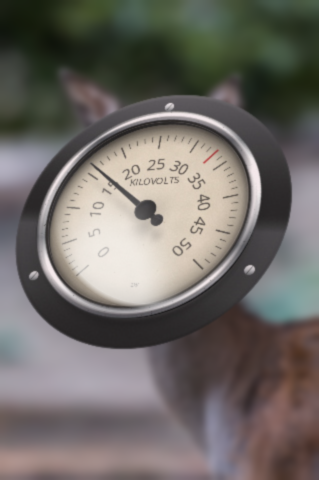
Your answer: 16 kV
